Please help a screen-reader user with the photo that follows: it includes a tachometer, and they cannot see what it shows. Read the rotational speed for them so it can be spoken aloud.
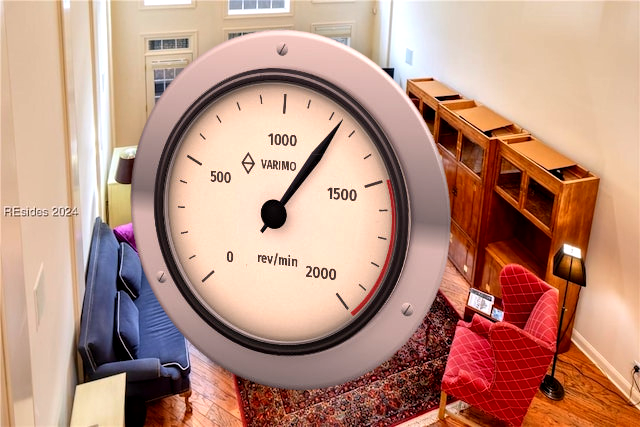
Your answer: 1250 rpm
